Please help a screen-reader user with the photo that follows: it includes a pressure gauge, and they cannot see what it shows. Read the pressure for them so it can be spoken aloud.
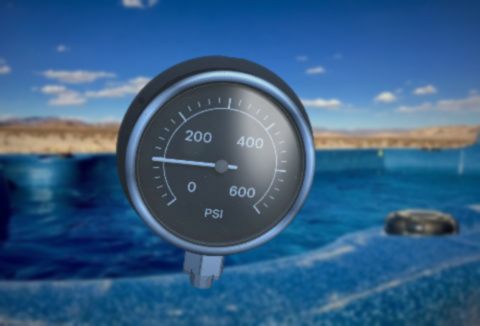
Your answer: 100 psi
